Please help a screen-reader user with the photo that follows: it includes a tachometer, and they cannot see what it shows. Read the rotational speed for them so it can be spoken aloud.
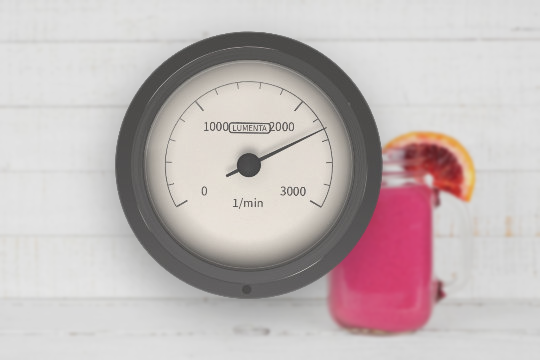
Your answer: 2300 rpm
